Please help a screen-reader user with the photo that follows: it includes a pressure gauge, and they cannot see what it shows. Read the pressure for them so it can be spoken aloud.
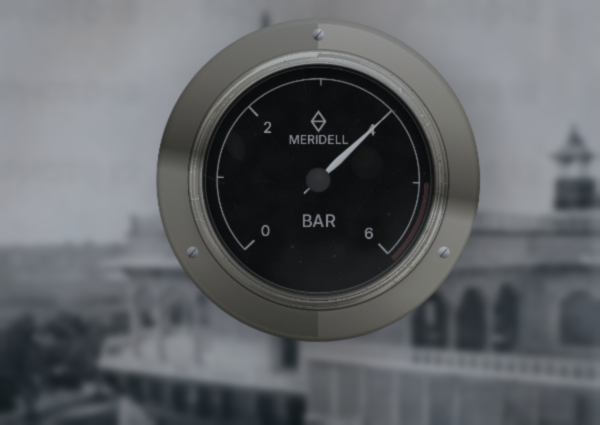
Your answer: 4 bar
